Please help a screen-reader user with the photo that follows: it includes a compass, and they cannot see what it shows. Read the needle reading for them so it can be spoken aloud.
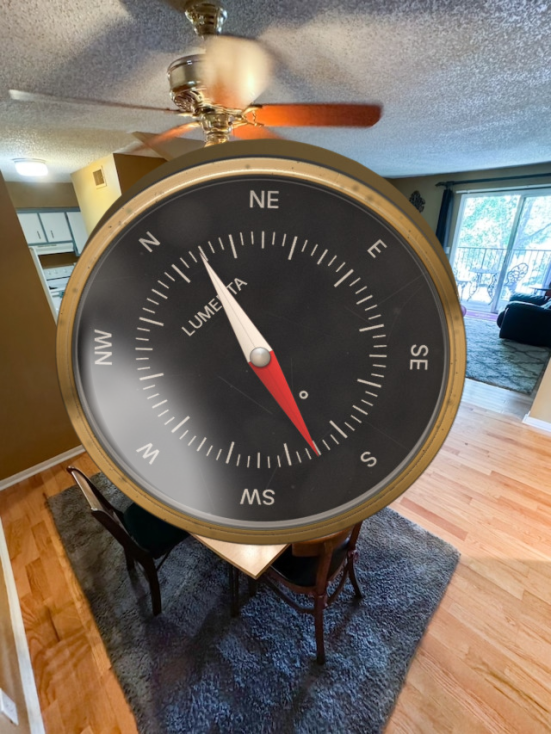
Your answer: 195 °
